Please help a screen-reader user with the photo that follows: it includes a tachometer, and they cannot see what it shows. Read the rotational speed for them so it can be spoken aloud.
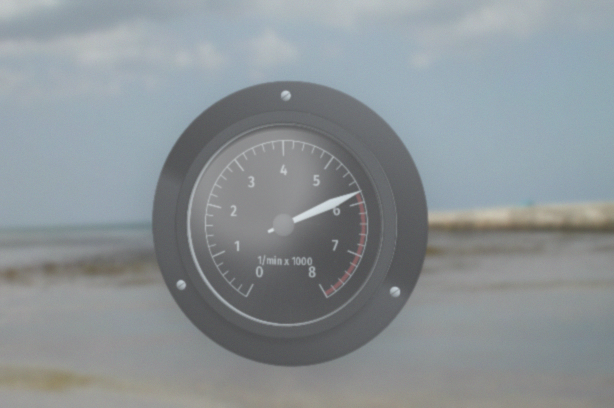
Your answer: 5800 rpm
